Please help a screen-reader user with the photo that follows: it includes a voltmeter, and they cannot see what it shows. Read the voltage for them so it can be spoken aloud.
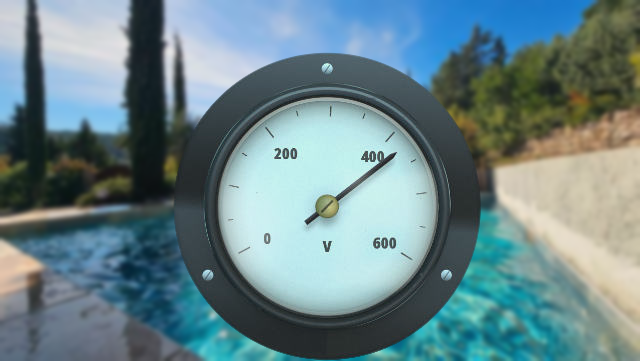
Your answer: 425 V
